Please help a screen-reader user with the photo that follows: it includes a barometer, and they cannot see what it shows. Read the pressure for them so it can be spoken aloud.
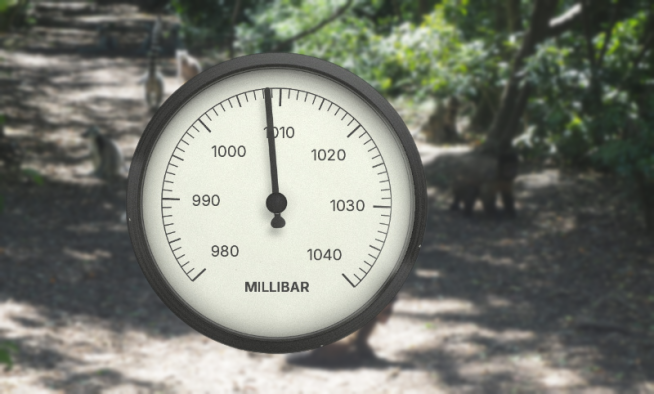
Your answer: 1008.5 mbar
